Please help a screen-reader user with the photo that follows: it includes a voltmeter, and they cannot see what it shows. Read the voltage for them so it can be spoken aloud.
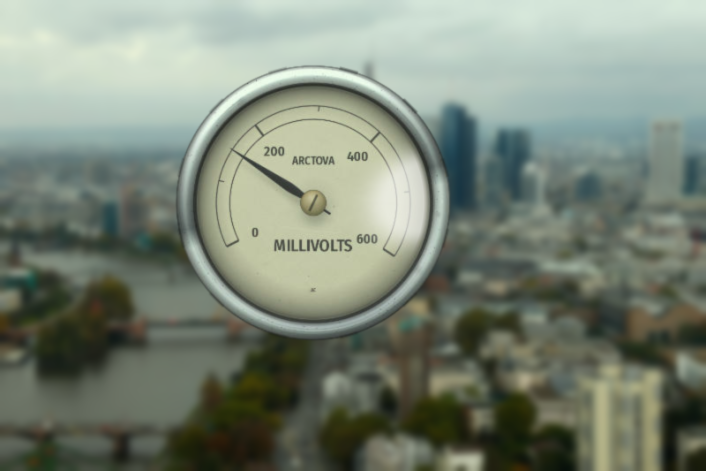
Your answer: 150 mV
